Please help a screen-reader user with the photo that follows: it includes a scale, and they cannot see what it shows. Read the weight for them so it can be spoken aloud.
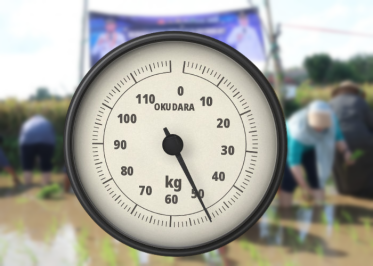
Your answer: 50 kg
